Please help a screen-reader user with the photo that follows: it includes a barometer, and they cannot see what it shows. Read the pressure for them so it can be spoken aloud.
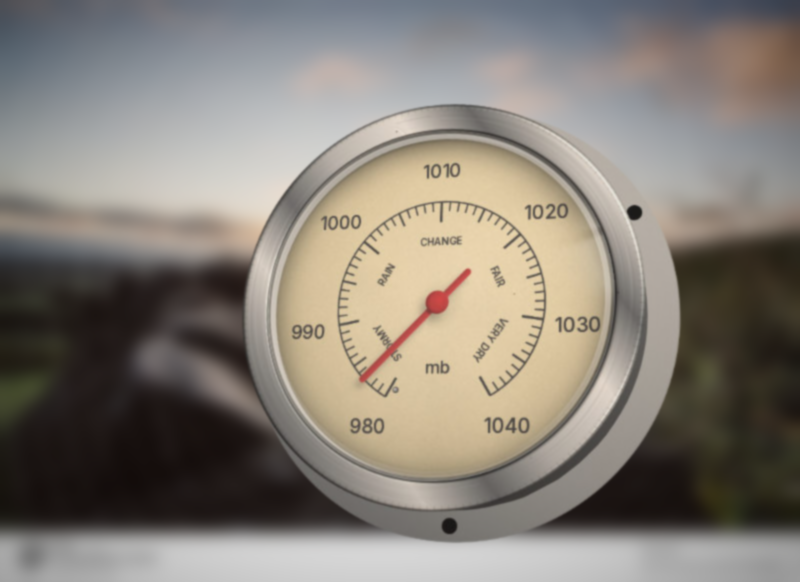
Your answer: 983 mbar
